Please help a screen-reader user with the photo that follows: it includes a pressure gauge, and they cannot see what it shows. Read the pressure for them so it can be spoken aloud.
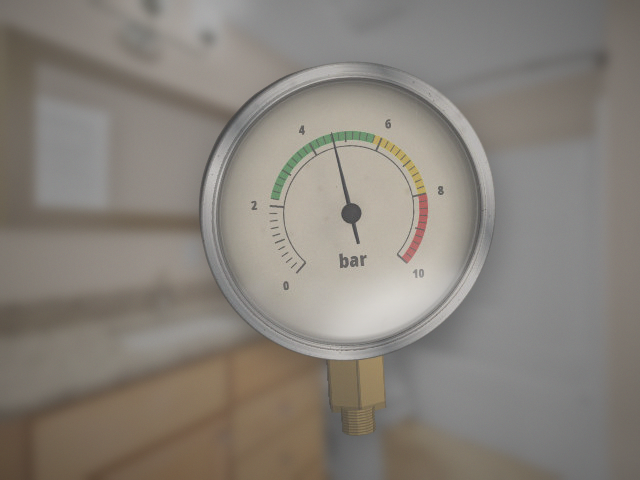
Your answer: 4.6 bar
